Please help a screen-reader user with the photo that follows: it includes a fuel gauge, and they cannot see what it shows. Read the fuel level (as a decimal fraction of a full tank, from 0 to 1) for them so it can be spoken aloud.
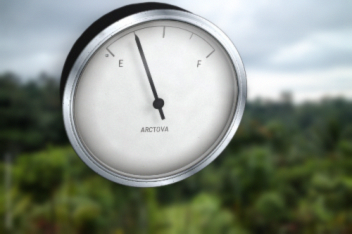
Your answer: 0.25
